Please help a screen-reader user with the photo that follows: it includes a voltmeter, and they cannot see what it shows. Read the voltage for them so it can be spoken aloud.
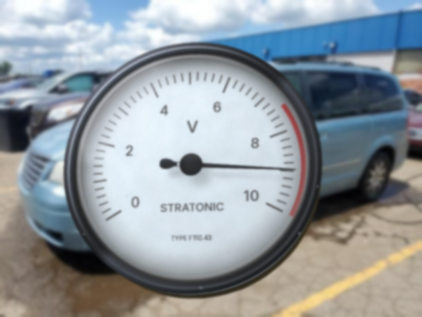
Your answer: 9 V
